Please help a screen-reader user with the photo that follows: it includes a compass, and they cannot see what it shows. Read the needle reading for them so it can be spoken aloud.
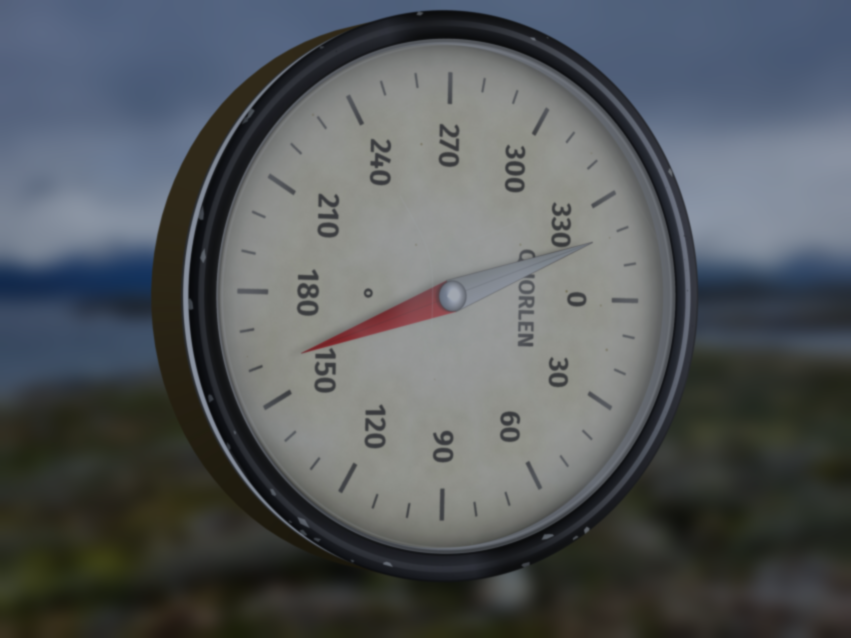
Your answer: 160 °
